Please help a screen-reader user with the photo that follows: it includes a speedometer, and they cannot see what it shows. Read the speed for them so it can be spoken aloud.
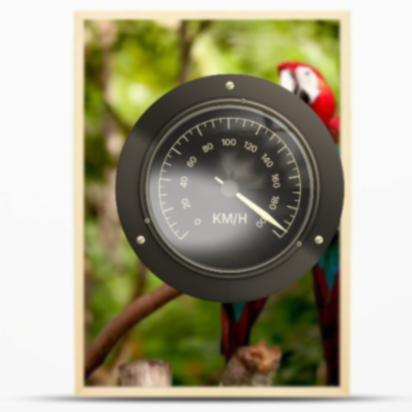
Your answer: 195 km/h
